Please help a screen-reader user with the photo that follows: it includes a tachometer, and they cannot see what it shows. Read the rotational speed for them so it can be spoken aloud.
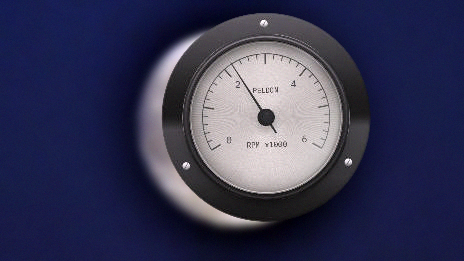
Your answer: 2200 rpm
